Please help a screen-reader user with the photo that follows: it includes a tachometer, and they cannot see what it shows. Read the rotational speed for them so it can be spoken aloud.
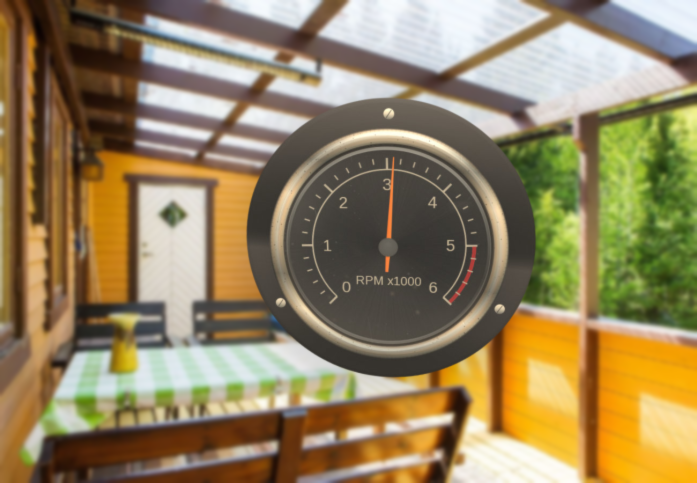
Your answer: 3100 rpm
